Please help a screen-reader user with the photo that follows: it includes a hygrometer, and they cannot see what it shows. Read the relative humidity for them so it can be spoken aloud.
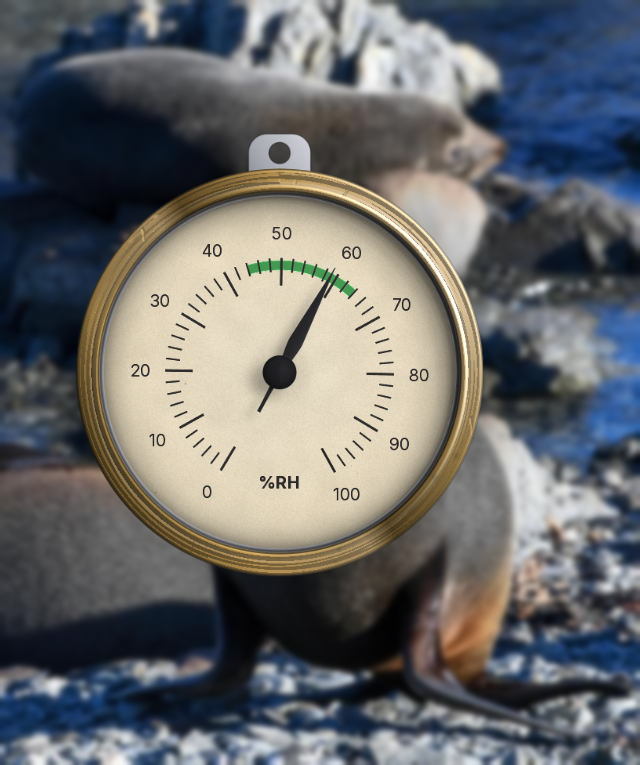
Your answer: 59 %
